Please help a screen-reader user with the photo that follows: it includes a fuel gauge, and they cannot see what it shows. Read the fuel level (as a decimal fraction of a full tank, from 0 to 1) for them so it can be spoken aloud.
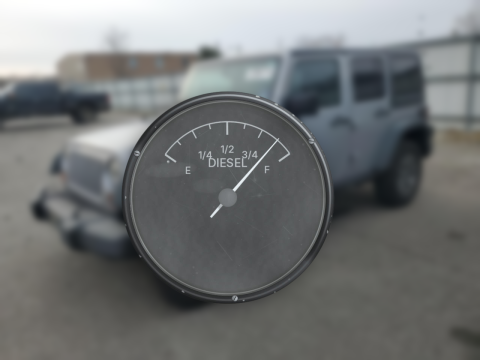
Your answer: 0.875
